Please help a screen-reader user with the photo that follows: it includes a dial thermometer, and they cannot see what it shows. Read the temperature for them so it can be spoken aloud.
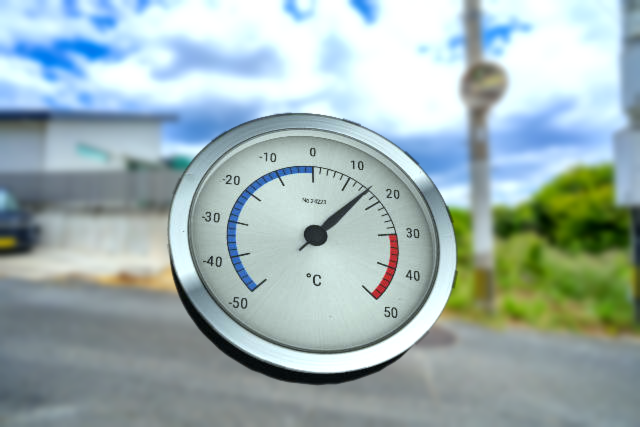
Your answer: 16 °C
